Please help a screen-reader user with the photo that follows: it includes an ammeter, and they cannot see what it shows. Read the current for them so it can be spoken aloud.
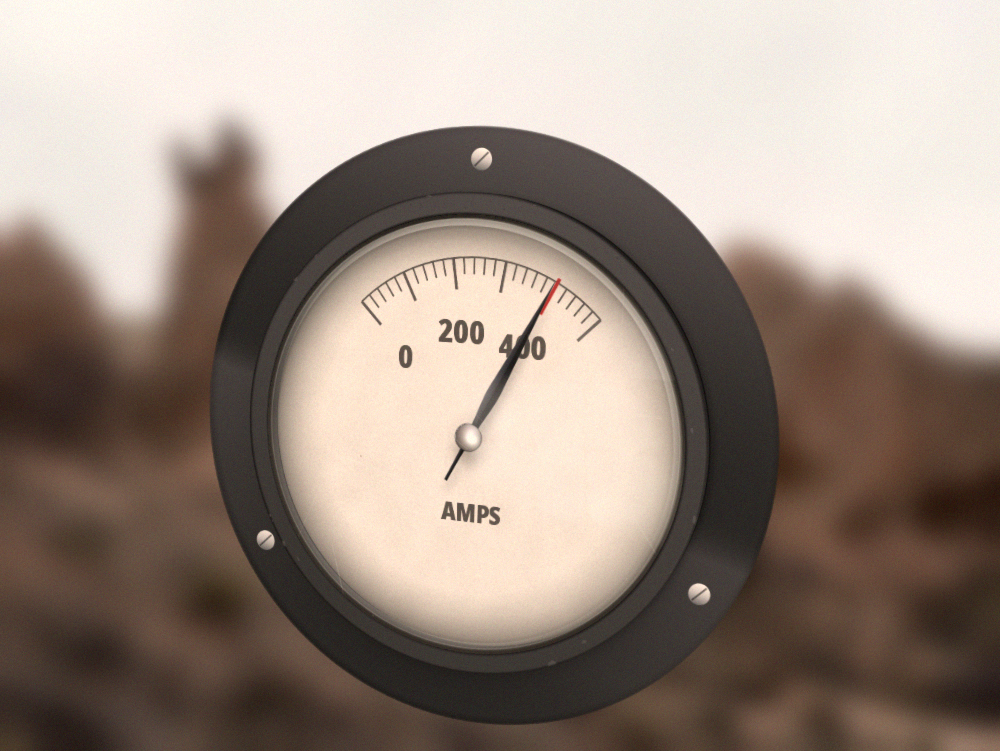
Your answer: 400 A
